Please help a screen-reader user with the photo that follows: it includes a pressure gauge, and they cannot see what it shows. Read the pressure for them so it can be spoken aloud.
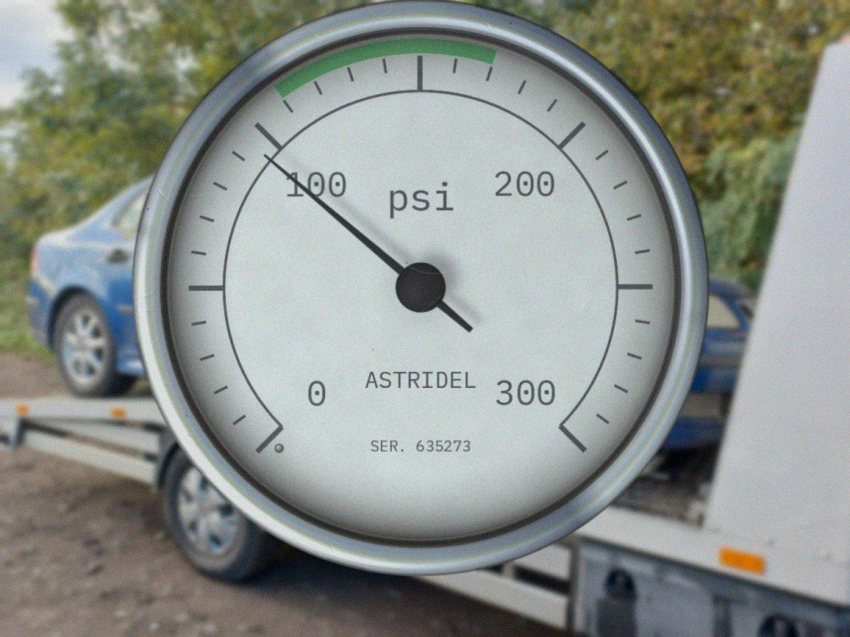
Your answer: 95 psi
